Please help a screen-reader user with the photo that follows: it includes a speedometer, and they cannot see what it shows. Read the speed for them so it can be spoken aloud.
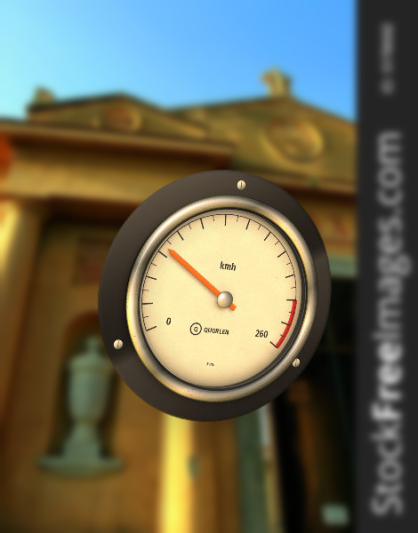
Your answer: 65 km/h
